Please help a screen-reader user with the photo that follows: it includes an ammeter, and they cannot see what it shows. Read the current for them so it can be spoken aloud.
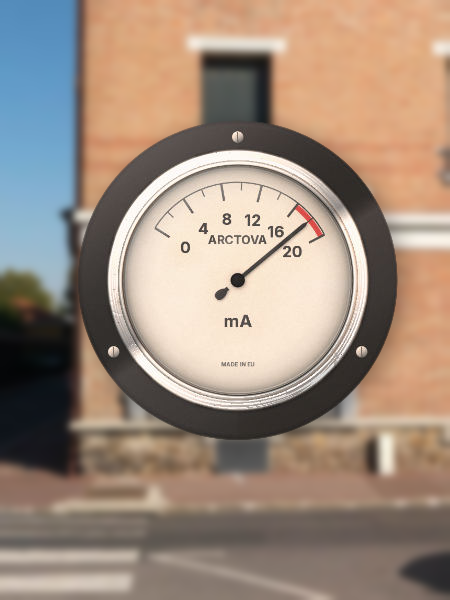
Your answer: 18 mA
